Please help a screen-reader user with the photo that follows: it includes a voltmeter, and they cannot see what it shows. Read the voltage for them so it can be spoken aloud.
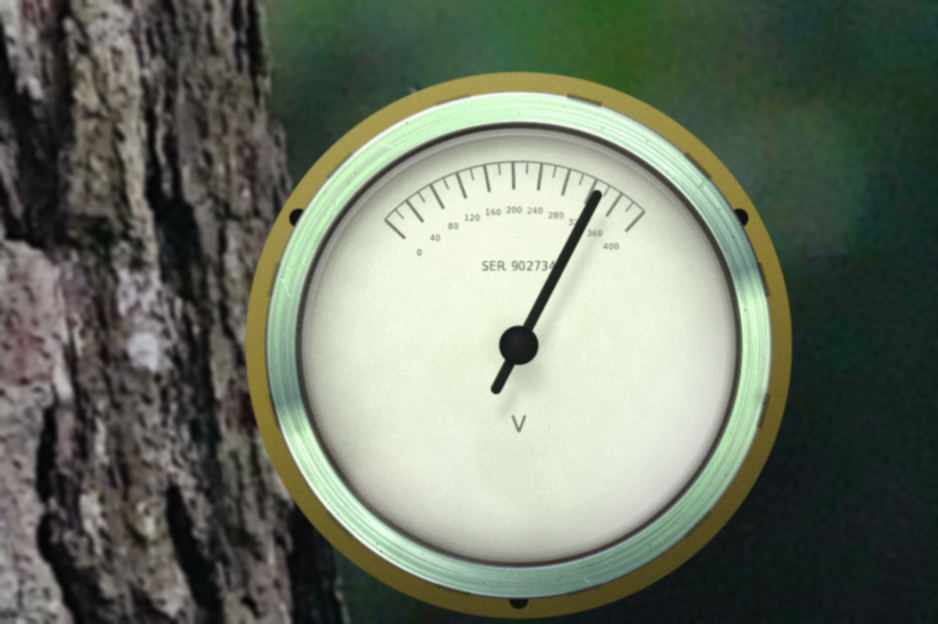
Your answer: 330 V
